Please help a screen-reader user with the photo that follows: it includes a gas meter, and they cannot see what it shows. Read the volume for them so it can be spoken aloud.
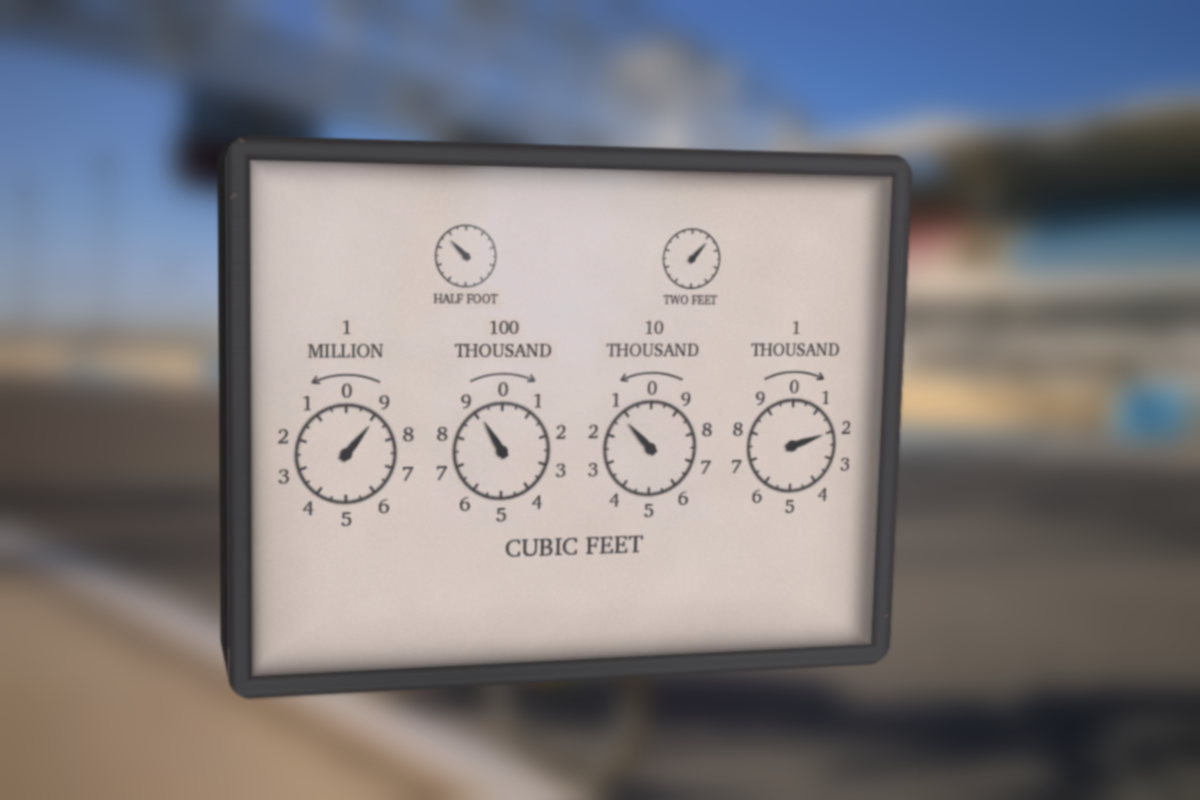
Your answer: 891200 ft³
